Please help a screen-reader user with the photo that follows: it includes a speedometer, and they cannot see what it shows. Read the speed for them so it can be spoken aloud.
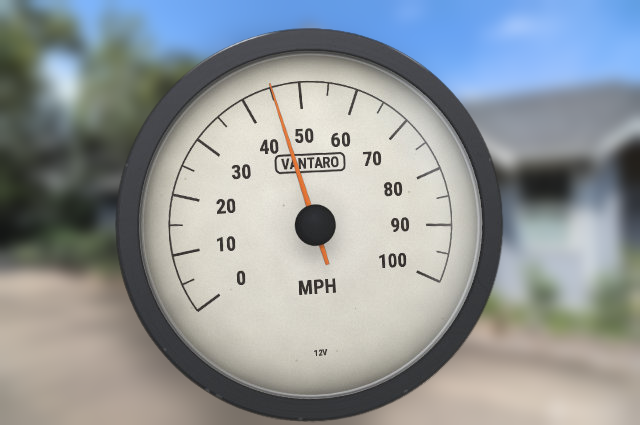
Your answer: 45 mph
